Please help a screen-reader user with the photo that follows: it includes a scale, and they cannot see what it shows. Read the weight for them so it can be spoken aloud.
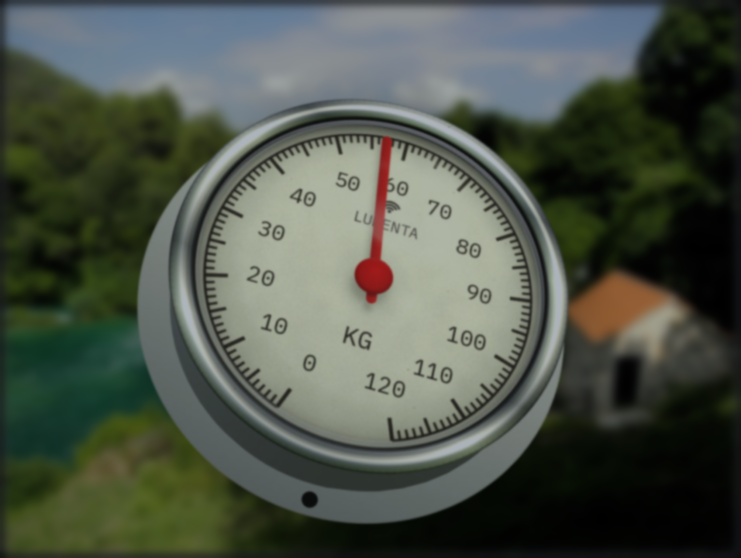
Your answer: 57 kg
